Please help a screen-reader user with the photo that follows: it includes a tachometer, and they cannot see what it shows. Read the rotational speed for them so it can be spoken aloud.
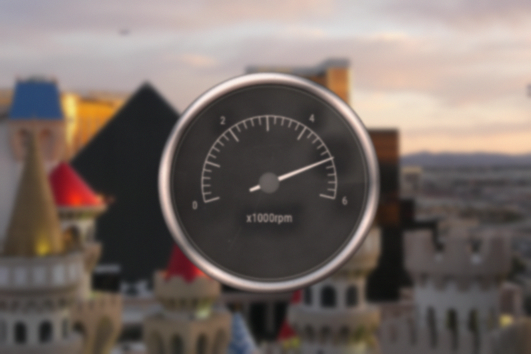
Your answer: 5000 rpm
